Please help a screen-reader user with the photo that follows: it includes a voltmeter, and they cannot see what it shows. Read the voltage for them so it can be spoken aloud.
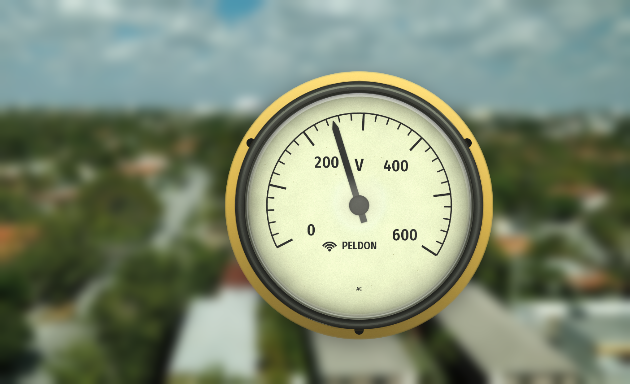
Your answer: 250 V
